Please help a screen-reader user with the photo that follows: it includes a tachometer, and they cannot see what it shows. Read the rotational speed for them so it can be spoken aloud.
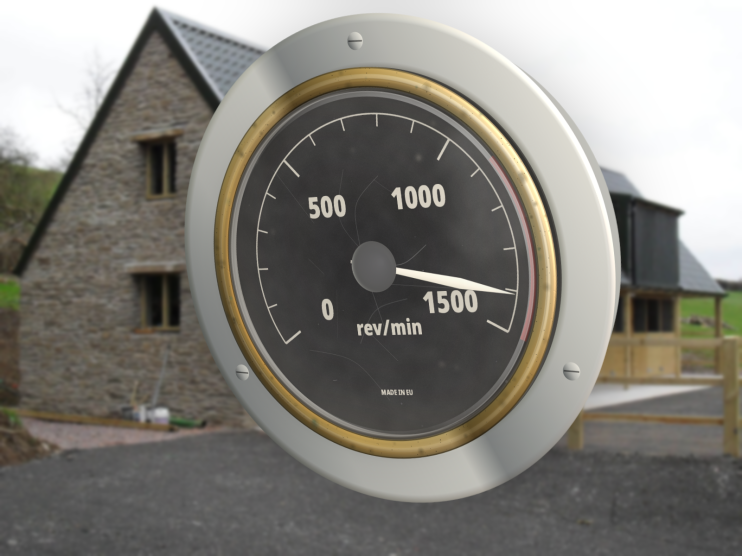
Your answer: 1400 rpm
